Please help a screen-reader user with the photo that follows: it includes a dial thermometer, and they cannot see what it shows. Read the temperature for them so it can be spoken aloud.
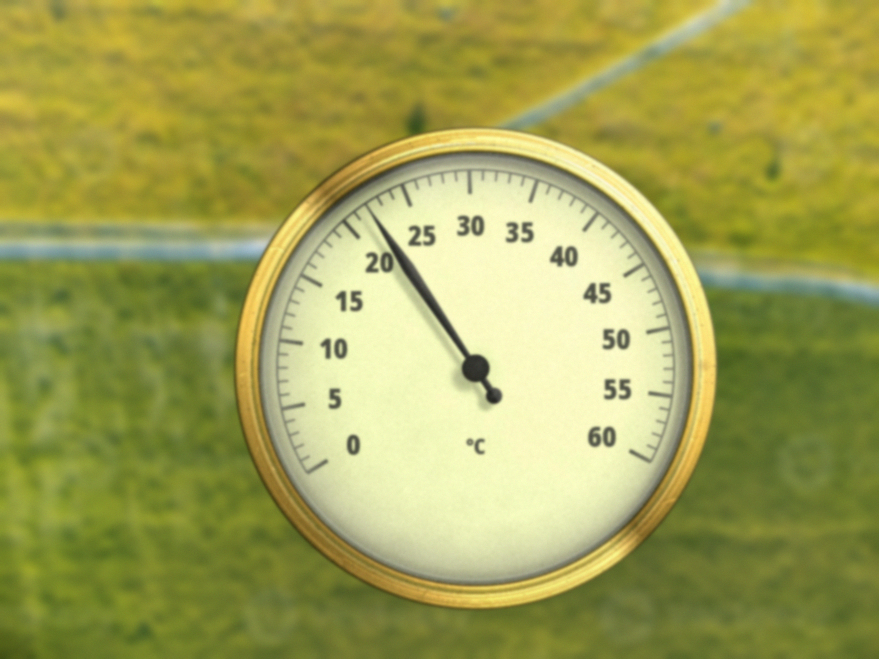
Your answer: 22 °C
